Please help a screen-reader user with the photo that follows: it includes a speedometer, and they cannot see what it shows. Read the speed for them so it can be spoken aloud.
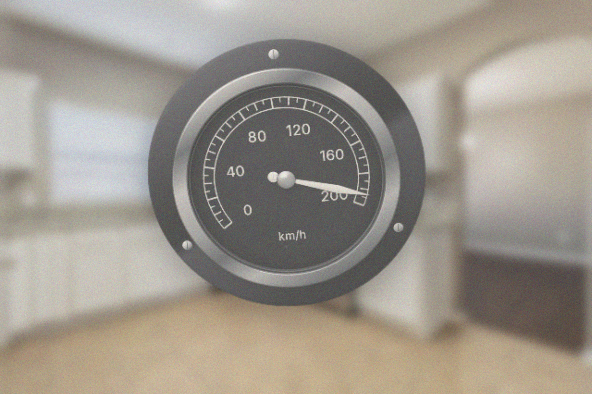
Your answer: 192.5 km/h
